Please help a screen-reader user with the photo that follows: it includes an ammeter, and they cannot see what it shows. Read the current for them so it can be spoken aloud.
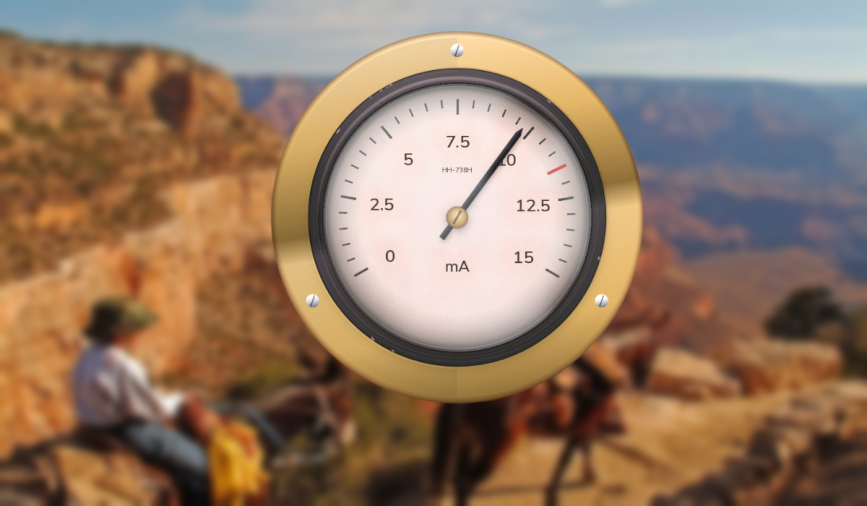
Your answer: 9.75 mA
